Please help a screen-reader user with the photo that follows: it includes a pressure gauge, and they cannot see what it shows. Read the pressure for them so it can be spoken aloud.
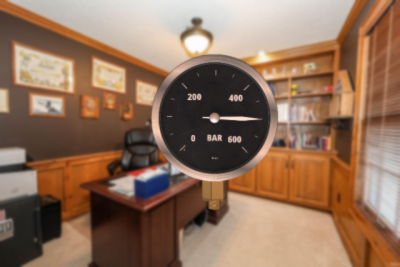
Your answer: 500 bar
